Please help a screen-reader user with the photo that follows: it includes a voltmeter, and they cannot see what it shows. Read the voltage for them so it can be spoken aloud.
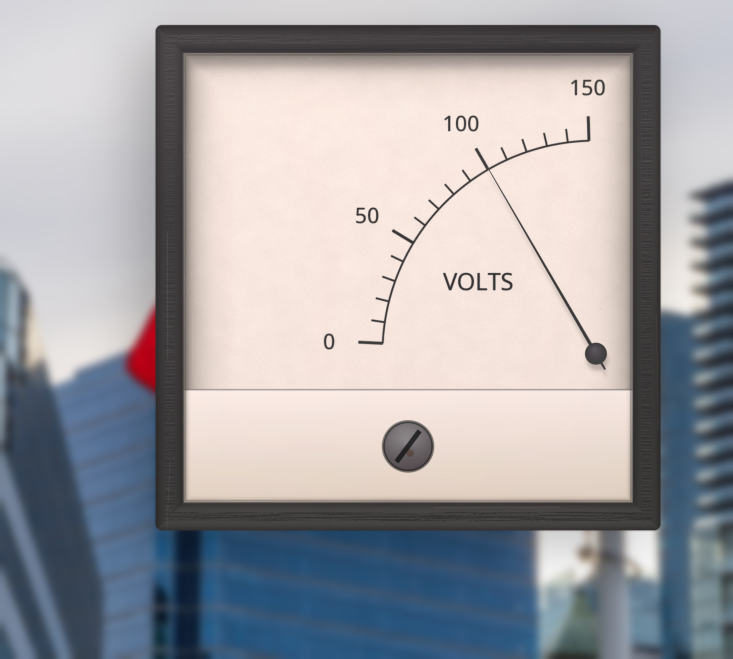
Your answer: 100 V
